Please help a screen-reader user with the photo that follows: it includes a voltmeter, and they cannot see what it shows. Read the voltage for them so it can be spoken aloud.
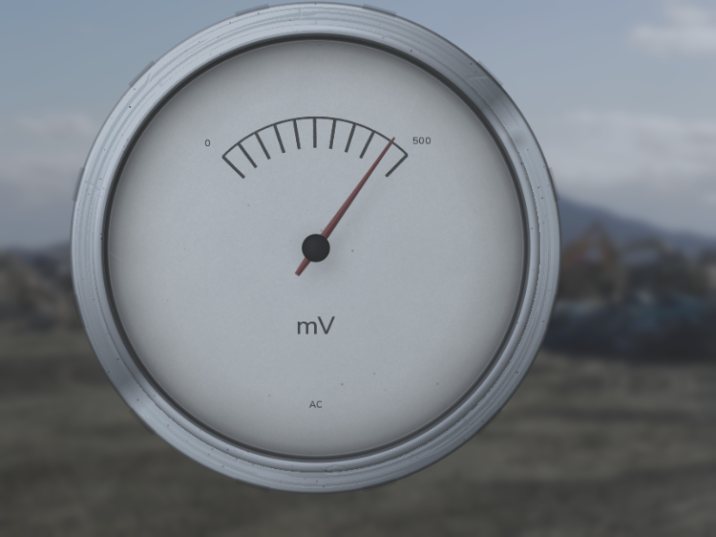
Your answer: 450 mV
